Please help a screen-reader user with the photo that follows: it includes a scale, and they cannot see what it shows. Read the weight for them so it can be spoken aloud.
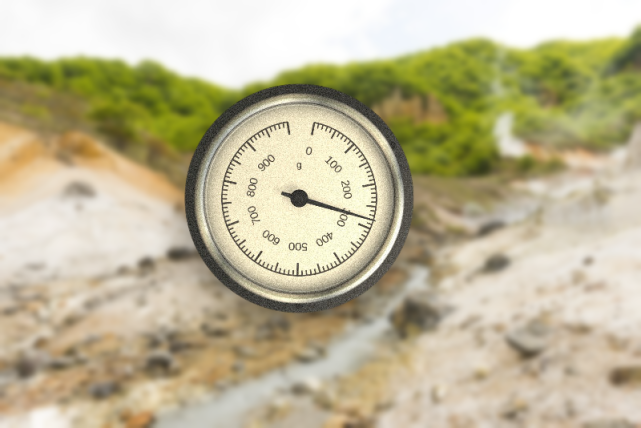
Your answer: 280 g
